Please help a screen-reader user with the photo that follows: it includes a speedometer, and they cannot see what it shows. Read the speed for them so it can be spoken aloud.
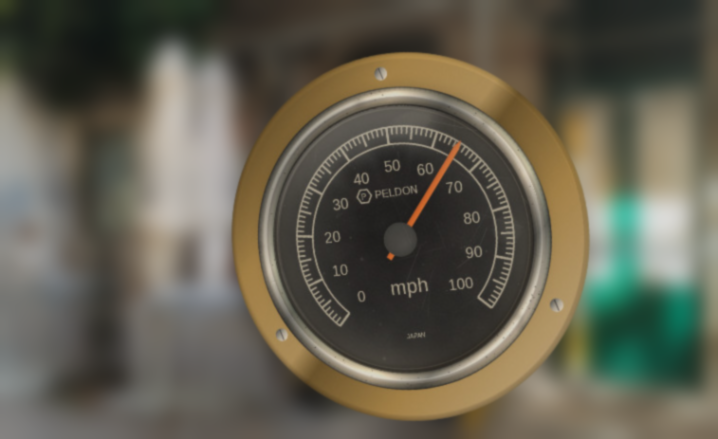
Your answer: 65 mph
